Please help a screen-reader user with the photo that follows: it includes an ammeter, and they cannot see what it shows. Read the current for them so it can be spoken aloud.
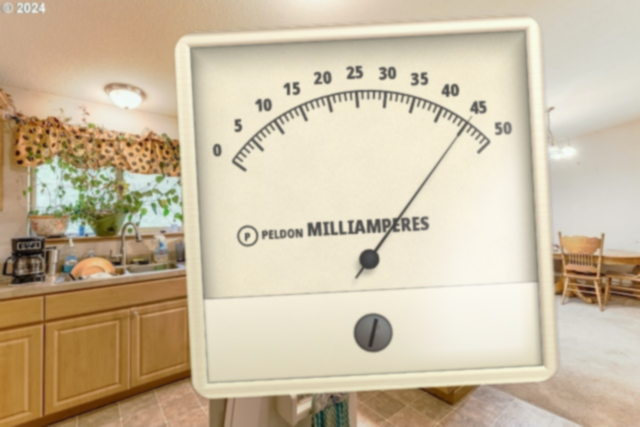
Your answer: 45 mA
